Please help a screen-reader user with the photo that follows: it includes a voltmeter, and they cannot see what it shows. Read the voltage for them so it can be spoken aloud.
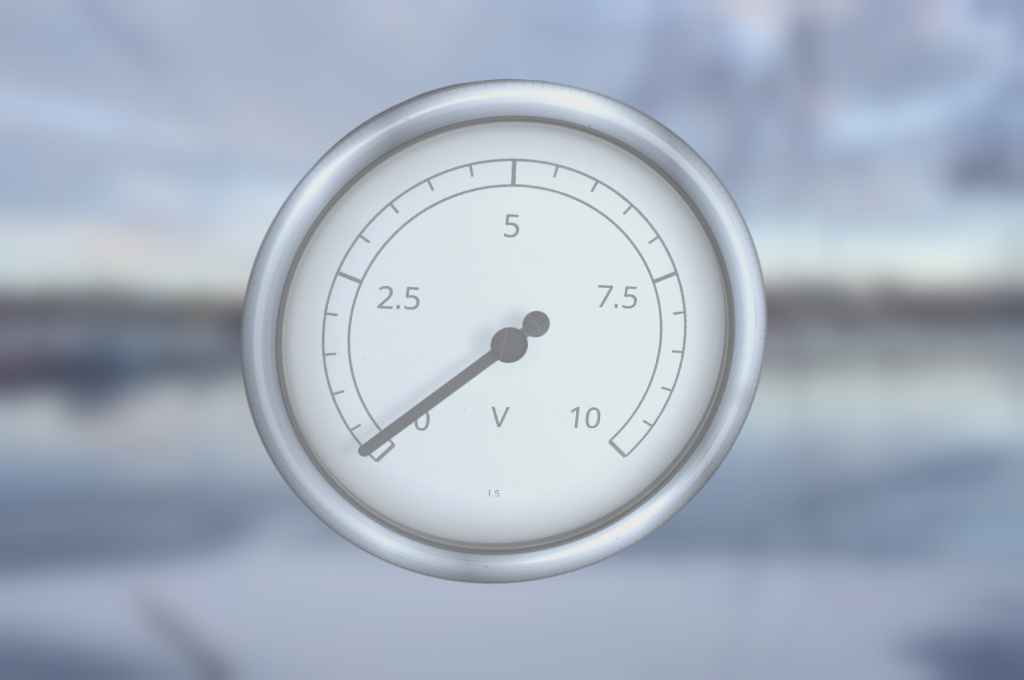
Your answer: 0.25 V
